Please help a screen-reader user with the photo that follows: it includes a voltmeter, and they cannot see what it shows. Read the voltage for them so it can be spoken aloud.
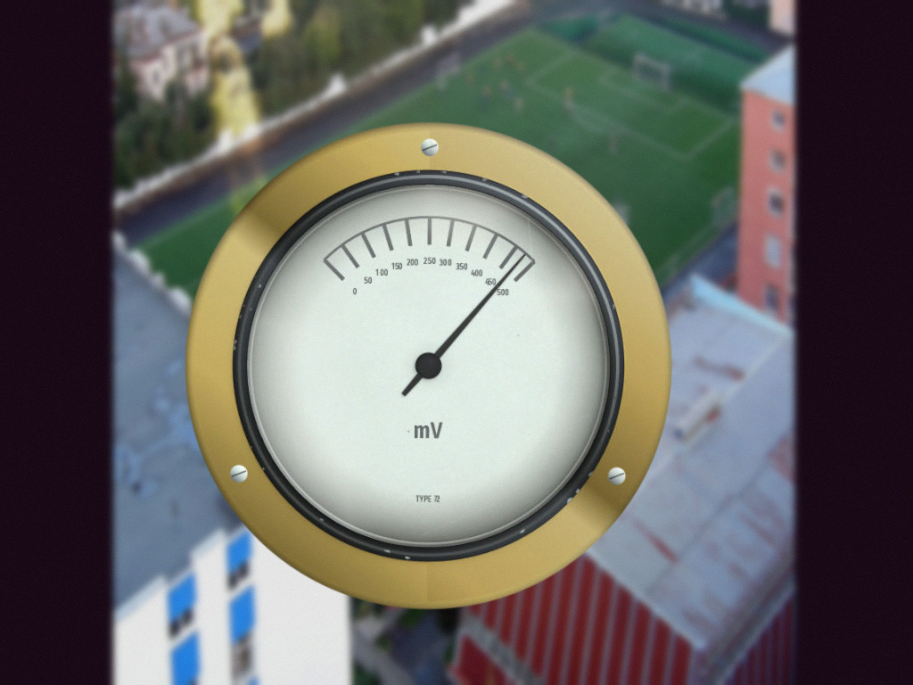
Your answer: 475 mV
